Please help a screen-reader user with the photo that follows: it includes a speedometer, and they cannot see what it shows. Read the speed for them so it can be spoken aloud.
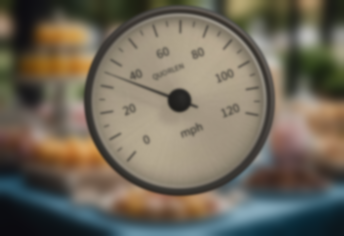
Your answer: 35 mph
